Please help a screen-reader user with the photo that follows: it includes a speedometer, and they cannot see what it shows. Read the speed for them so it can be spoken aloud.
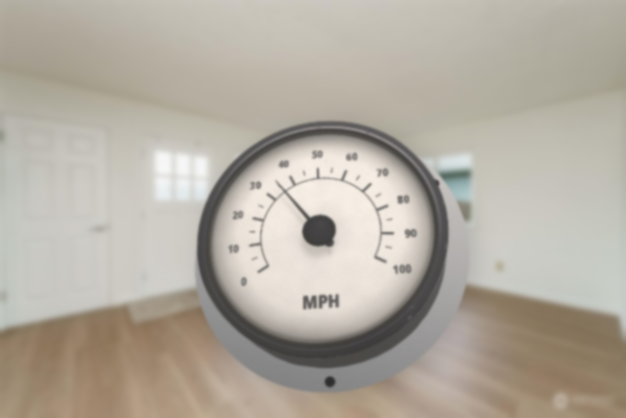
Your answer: 35 mph
